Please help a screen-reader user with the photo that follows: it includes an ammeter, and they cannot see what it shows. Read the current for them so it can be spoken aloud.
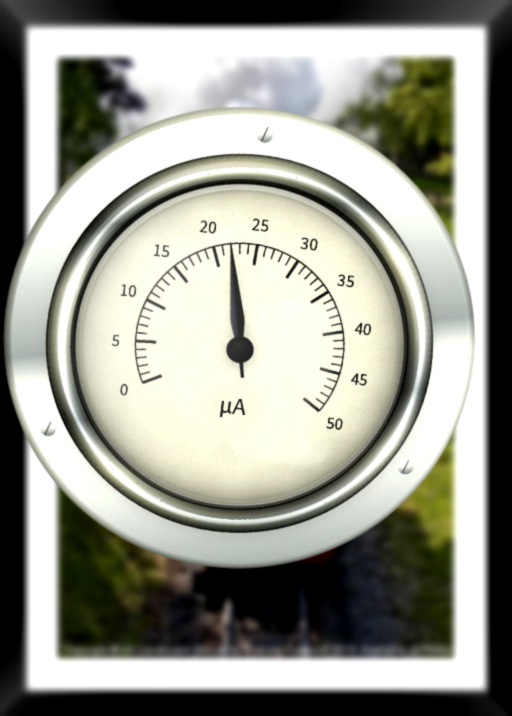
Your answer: 22 µA
